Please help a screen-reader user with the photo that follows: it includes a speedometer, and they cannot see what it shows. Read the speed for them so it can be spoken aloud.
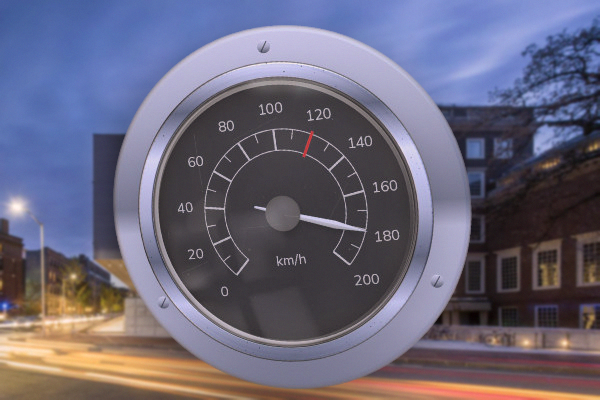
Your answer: 180 km/h
